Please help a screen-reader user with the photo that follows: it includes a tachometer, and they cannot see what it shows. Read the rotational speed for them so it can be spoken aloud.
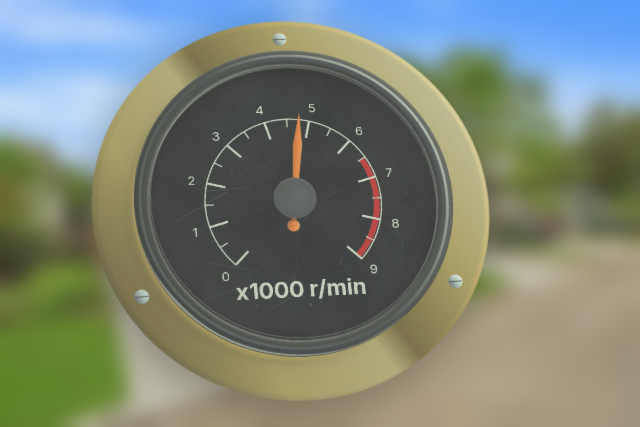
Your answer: 4750 rpm
